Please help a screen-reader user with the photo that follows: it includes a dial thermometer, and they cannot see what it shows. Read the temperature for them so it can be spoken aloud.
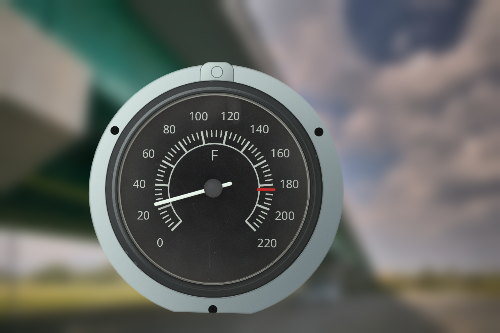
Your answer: 24 °F
